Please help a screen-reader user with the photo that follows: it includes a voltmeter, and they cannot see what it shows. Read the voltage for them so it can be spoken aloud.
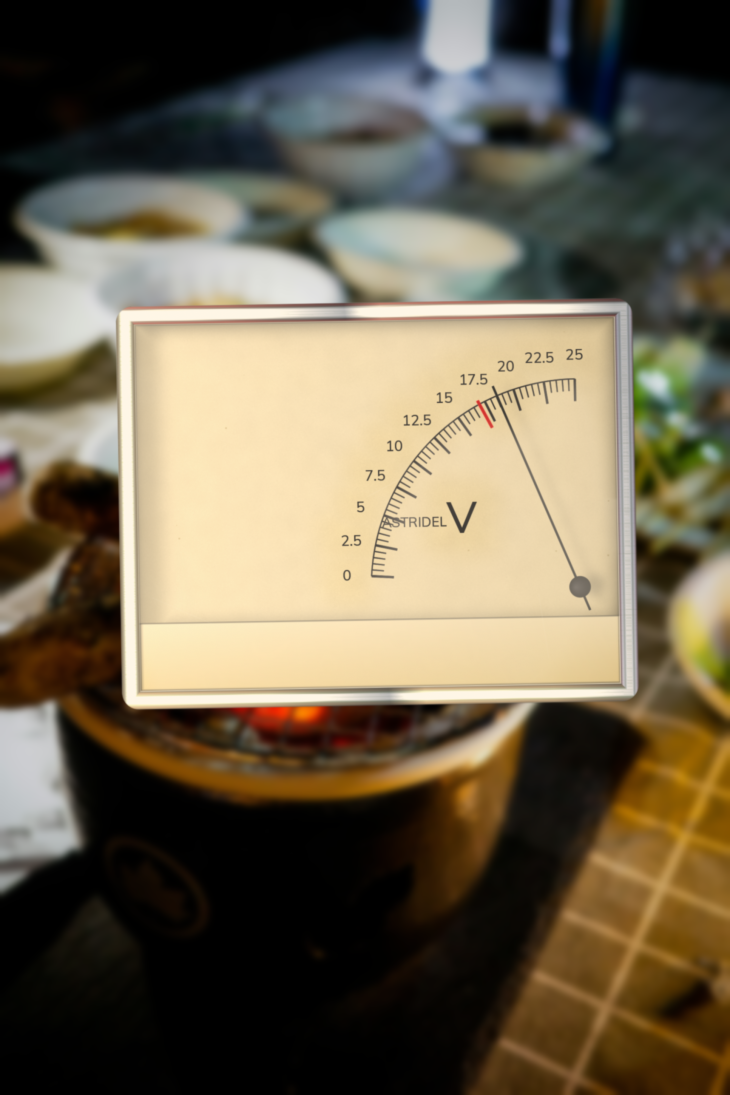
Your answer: 18.5 V
